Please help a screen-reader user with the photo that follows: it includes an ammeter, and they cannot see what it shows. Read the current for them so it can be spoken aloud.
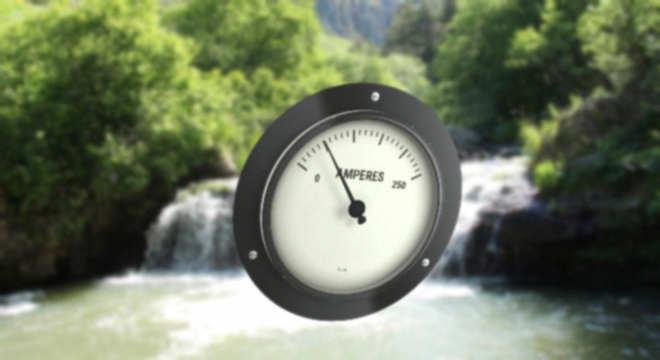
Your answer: 50 A
